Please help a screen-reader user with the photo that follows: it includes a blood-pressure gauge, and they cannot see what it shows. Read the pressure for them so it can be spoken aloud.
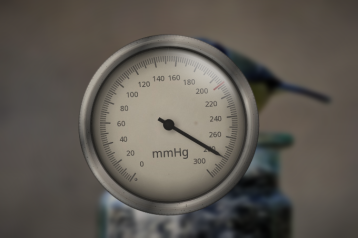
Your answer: 280 mmHg
